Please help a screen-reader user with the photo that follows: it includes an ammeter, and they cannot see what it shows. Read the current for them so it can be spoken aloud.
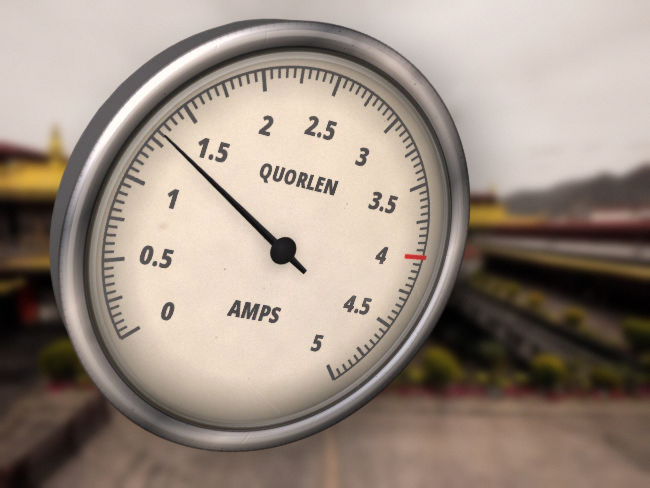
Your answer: 1.3 A
